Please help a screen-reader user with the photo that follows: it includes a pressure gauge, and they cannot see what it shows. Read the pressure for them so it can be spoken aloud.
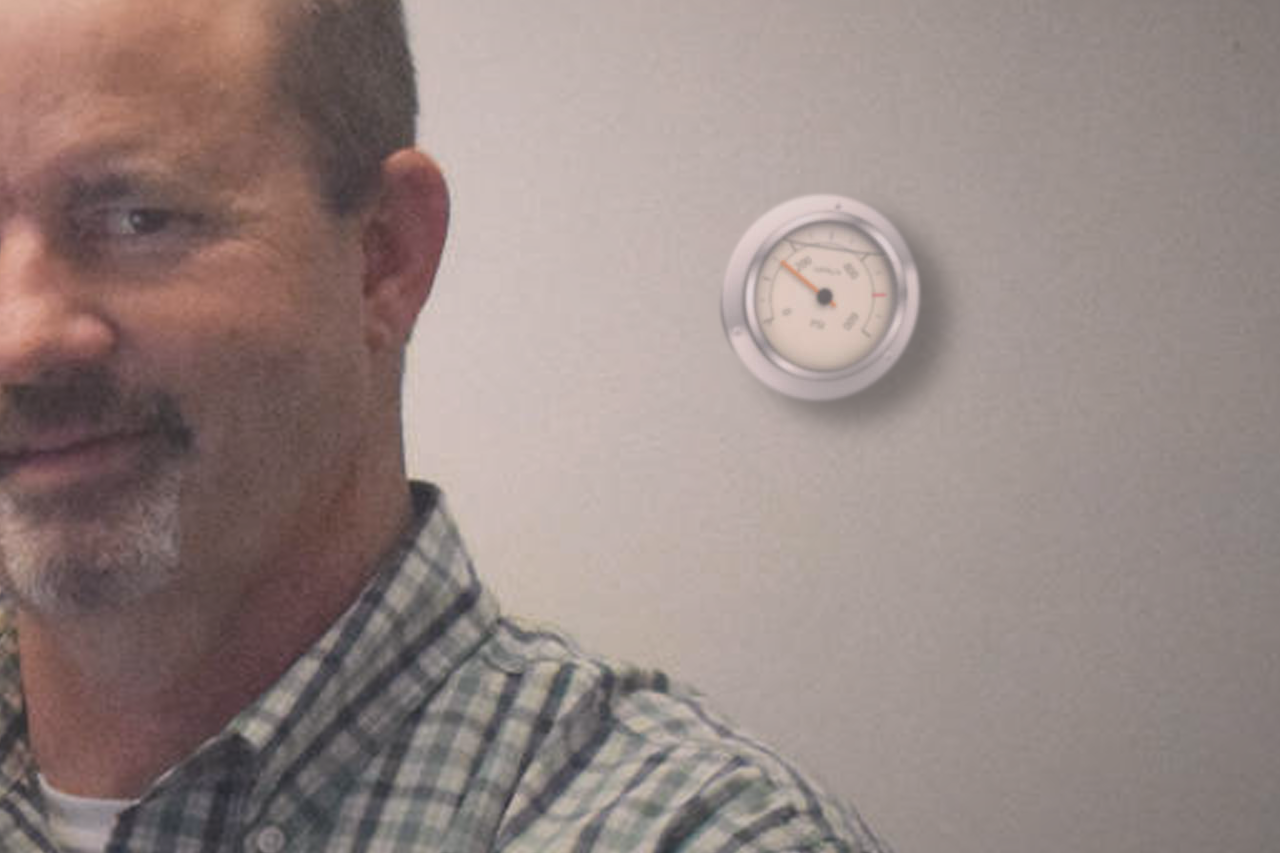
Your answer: 150 psi
